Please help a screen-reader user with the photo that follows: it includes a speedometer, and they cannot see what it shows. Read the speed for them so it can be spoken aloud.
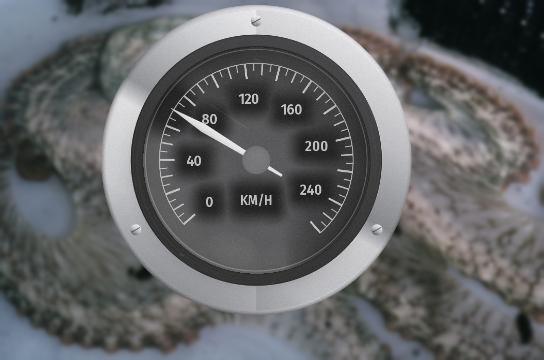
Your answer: 70 km/h
